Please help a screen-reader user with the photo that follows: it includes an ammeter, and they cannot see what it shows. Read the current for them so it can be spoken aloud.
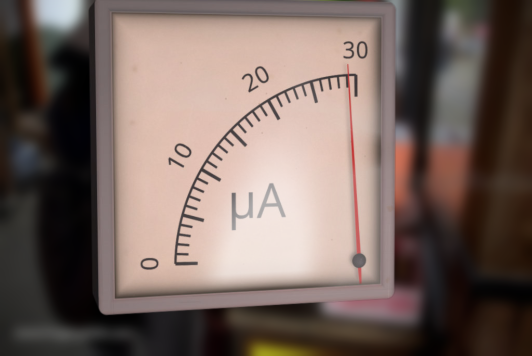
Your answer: 29 µA
